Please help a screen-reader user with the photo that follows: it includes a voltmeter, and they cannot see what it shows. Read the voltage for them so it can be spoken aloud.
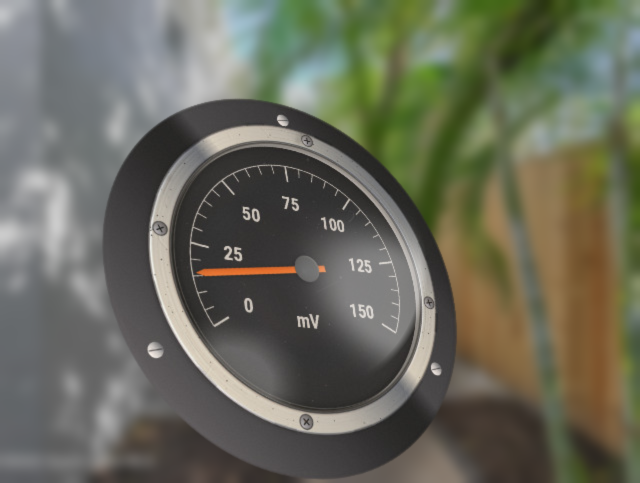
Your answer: 15 mV
